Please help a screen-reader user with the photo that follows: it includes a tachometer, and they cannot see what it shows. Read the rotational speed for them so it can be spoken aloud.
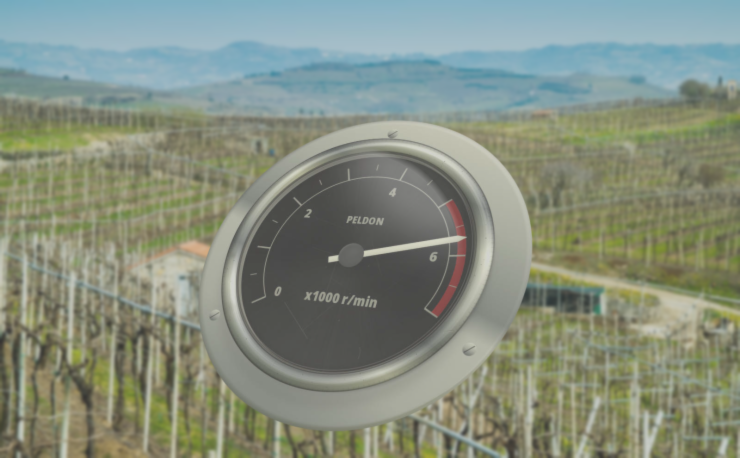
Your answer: 5750 rpm
